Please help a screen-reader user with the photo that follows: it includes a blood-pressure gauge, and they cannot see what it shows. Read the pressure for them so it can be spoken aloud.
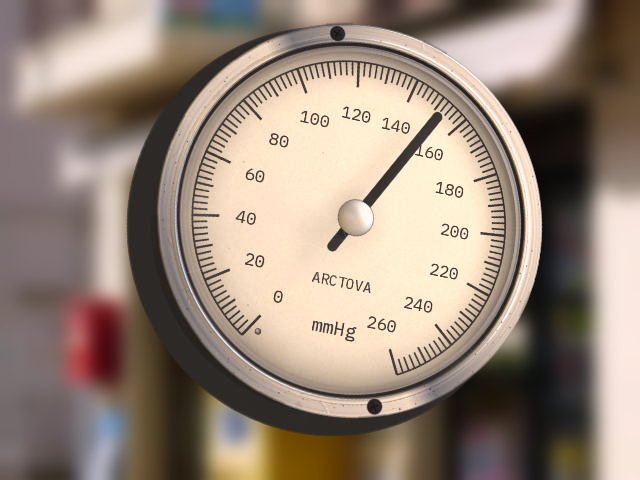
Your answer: 152 mmHg
